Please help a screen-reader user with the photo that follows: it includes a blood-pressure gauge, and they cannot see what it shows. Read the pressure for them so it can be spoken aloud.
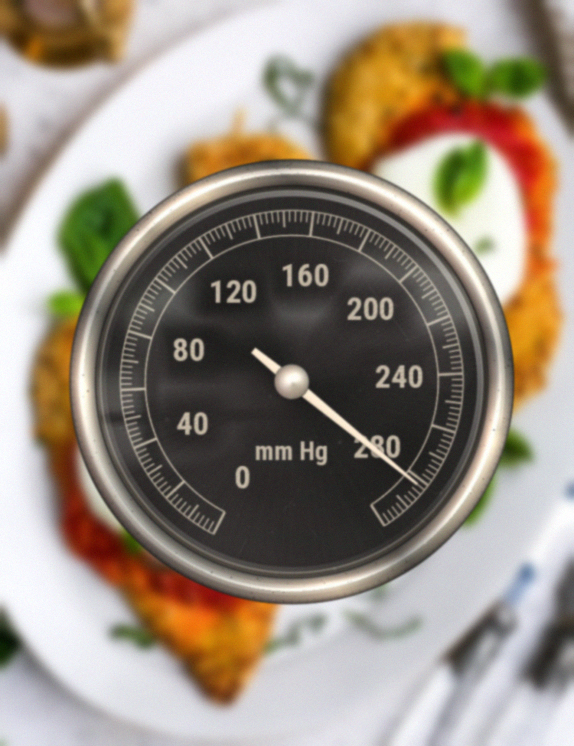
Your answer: 282 mmHg
